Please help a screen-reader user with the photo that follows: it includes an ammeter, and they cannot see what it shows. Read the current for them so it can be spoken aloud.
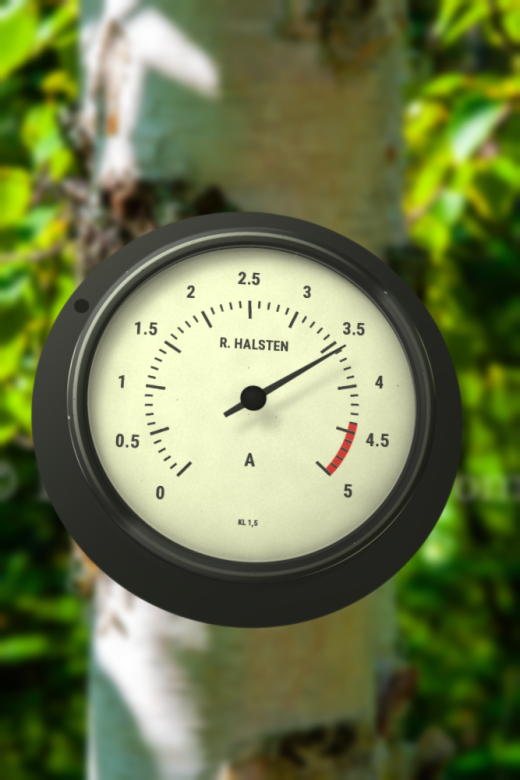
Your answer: 3.6 A
